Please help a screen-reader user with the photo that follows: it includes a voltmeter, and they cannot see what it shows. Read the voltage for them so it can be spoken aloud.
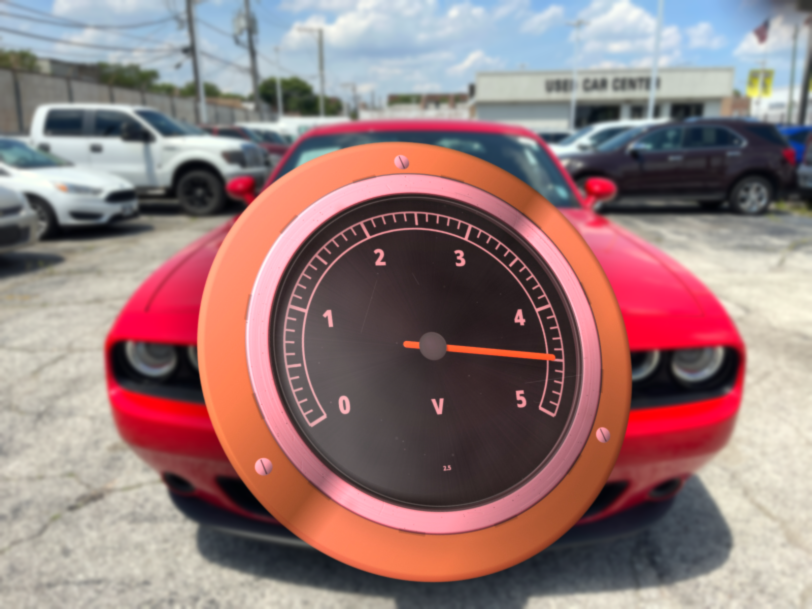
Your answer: 4.5 V
